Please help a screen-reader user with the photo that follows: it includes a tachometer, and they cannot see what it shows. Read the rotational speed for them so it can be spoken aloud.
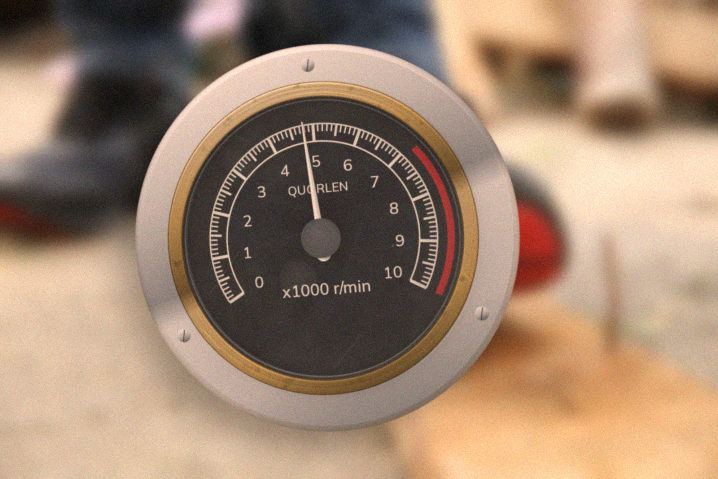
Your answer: 4800 rpm
